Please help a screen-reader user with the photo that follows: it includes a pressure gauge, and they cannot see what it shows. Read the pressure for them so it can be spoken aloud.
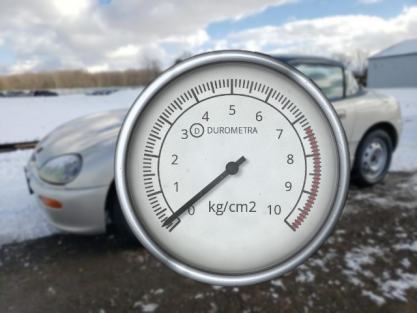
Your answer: 0.2 kg/cm²
